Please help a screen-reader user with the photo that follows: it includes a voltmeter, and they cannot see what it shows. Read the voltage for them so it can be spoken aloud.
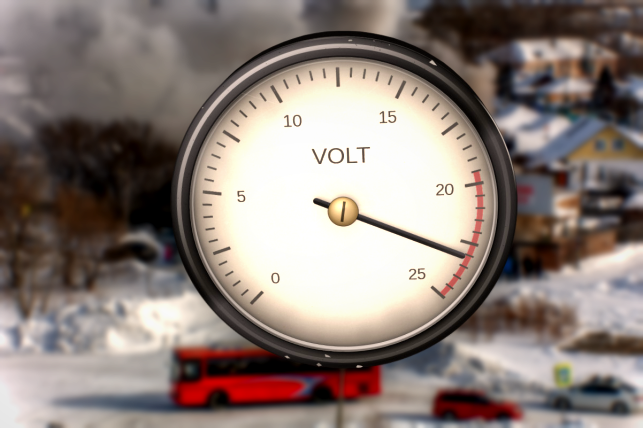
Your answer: 23 V
